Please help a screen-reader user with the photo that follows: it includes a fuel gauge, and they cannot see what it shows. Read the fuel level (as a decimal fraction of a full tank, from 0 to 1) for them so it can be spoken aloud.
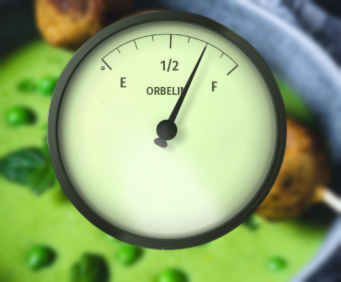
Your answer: 0.75
